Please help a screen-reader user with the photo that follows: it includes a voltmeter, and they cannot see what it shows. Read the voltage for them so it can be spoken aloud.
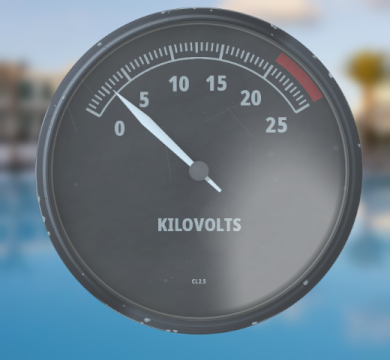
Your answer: 3 kV
